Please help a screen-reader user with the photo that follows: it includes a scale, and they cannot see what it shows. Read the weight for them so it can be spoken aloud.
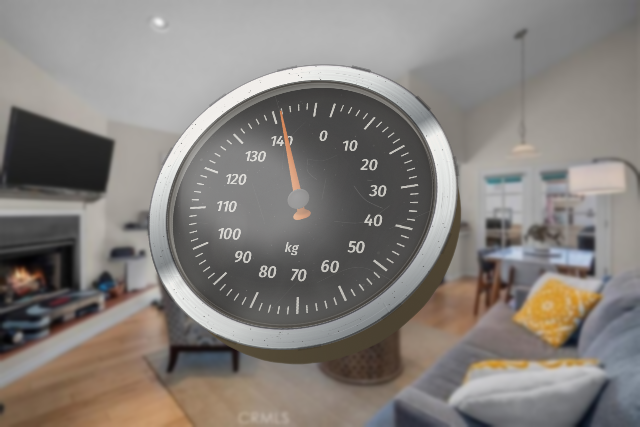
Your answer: 142 kg
